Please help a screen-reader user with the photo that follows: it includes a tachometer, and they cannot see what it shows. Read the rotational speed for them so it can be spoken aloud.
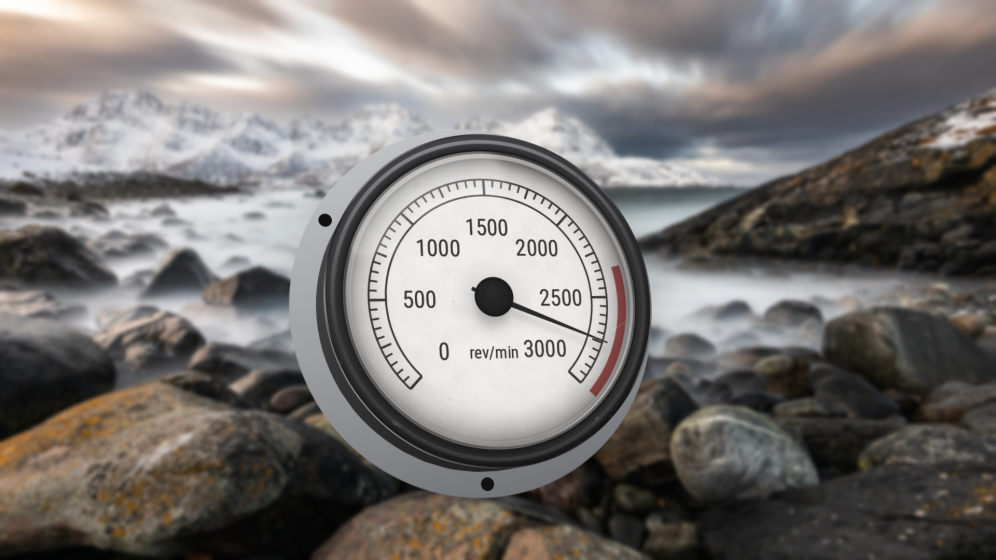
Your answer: 2750 rpm
